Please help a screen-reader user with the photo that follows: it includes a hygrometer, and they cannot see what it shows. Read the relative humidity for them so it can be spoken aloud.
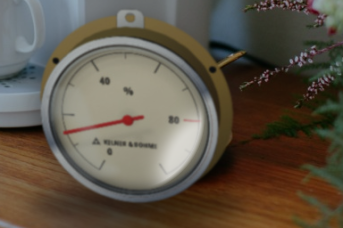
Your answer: 15 %
